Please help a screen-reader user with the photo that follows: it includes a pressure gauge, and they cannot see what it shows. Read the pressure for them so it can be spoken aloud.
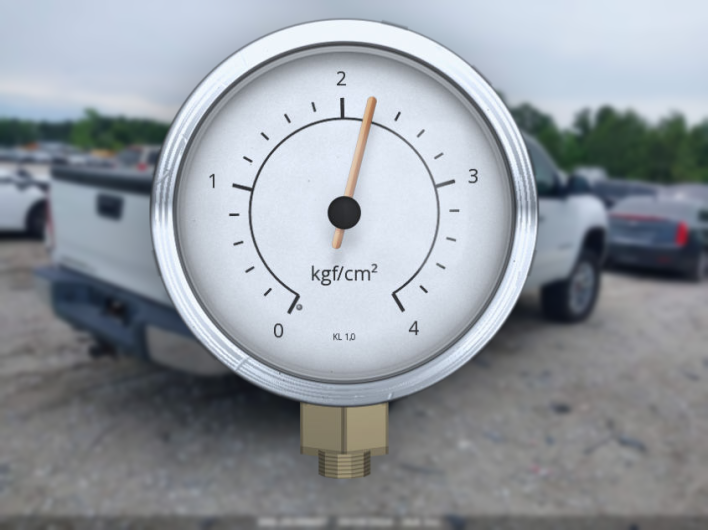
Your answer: 2.2 kg/cm²
